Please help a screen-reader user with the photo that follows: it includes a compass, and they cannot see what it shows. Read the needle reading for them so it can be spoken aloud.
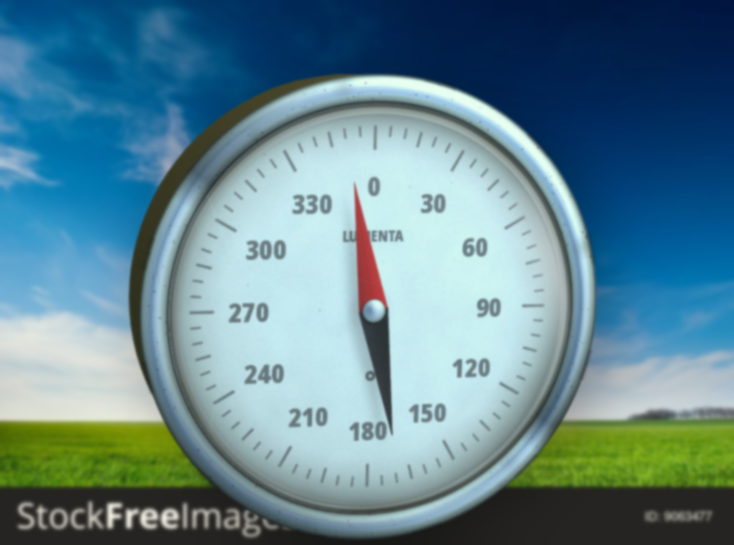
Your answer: 350 °
